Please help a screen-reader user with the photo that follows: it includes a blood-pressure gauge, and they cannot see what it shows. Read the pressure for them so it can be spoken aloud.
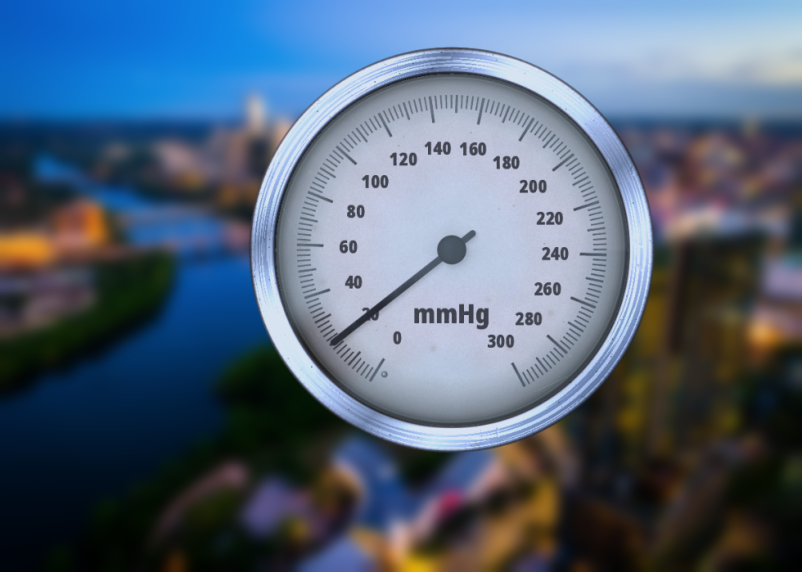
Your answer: 20 mmHg
